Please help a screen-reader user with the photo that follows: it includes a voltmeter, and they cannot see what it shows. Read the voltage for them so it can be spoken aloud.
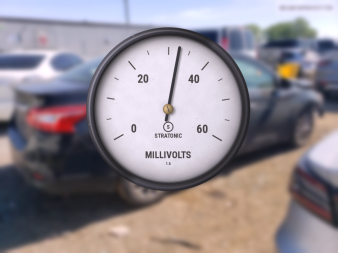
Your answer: 32.5 mV
